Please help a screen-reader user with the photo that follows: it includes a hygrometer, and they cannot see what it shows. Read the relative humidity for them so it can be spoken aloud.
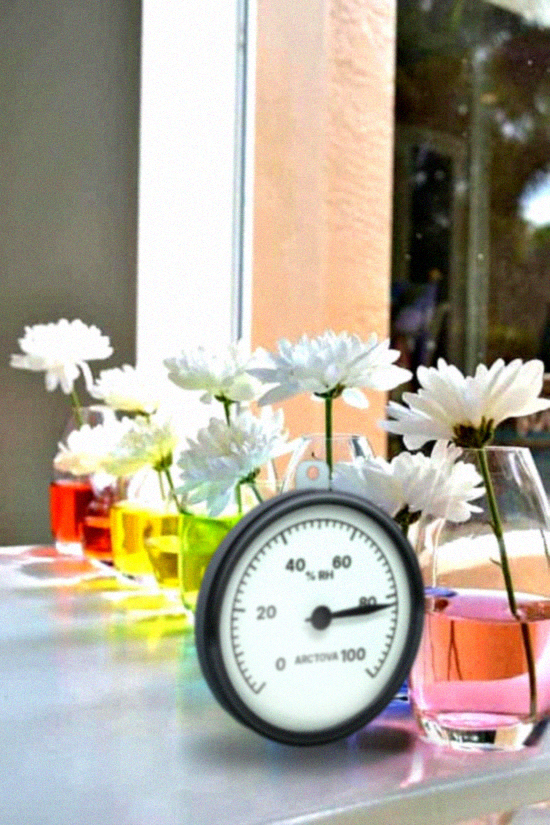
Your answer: 82 %
